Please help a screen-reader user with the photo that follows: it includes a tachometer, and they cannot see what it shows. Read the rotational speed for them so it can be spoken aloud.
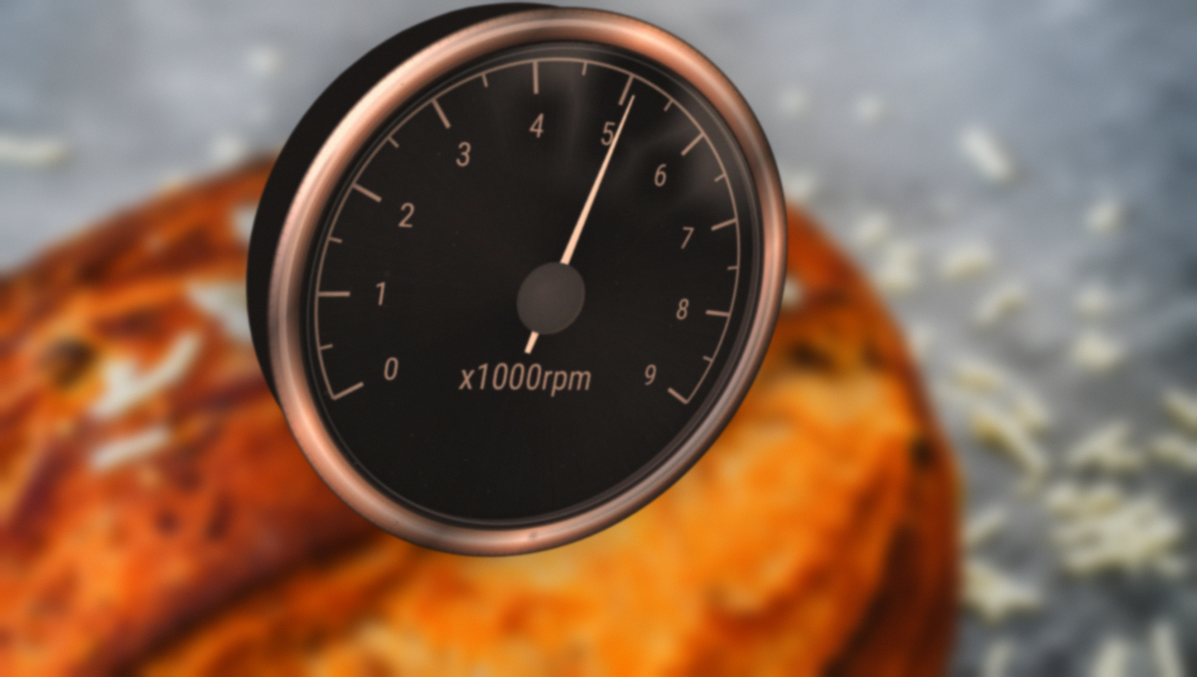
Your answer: 5000 rpm
